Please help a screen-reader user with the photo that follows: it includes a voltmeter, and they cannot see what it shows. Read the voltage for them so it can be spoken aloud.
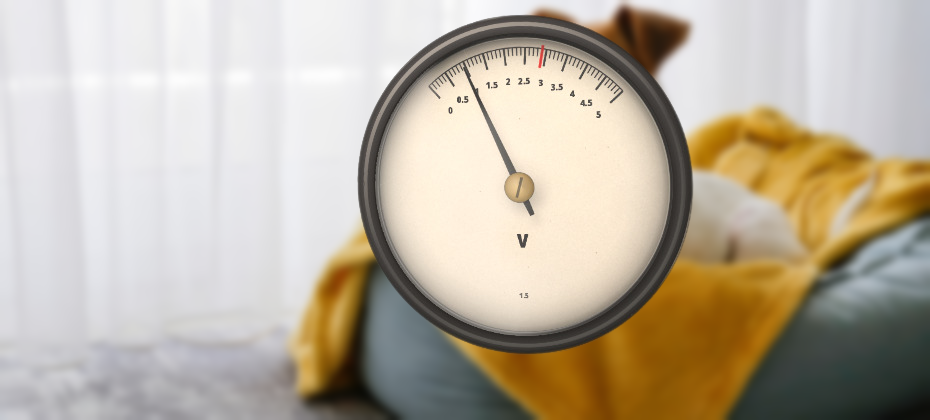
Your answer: 1 V
